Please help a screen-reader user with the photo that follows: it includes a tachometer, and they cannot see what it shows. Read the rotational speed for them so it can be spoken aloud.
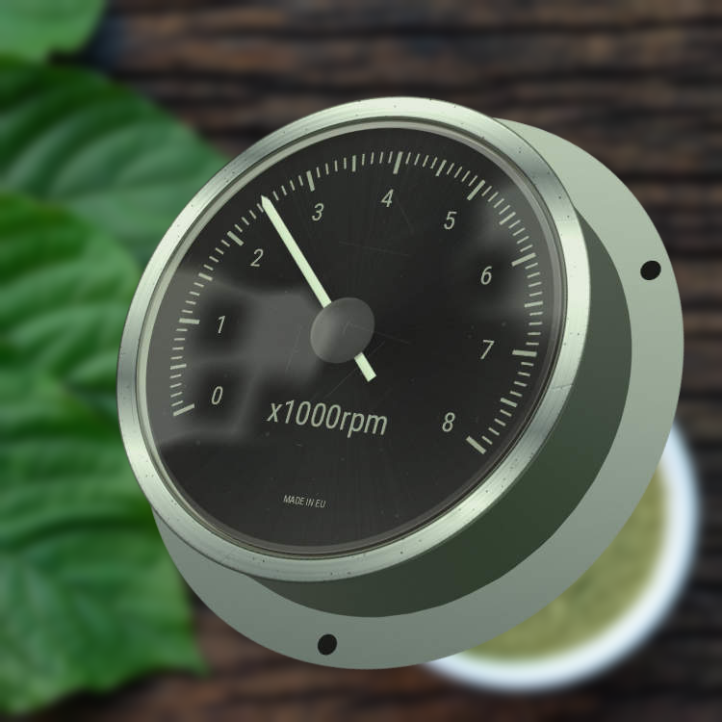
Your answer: 2500 rpm
